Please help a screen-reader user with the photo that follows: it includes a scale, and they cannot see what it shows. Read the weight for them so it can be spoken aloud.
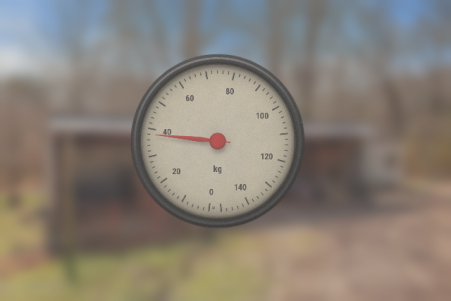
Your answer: 38 kg
